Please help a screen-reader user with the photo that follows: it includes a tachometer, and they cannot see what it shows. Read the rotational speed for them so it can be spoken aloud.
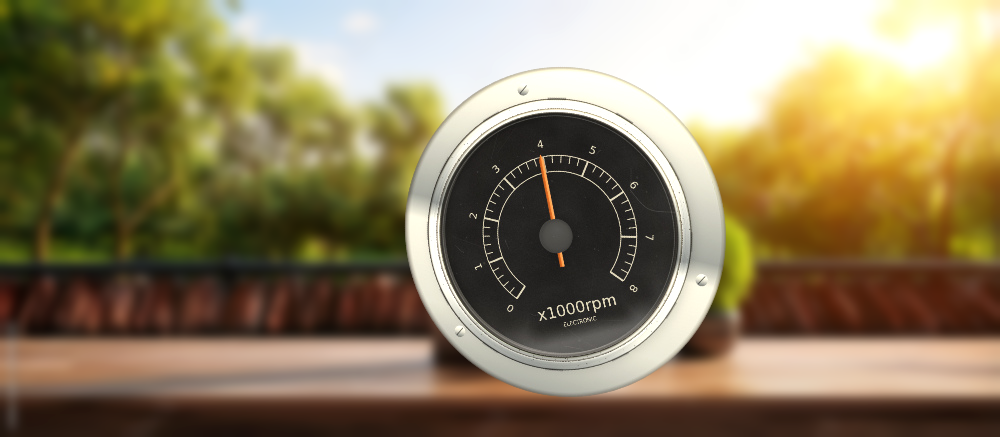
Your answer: 4000 rpm
